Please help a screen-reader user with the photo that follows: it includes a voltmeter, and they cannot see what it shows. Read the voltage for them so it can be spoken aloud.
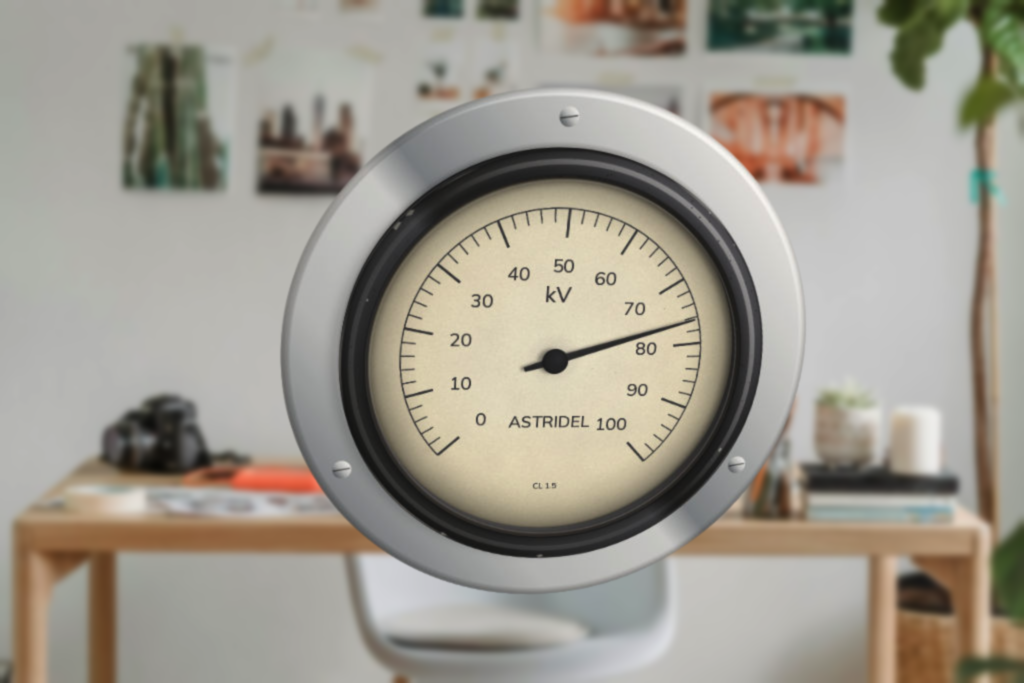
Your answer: 76 kV
